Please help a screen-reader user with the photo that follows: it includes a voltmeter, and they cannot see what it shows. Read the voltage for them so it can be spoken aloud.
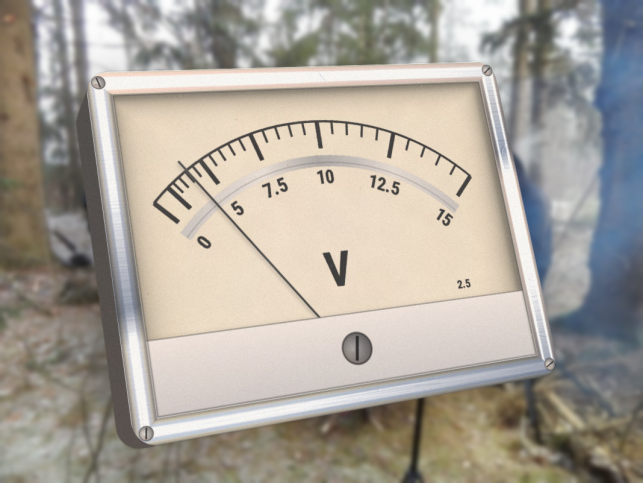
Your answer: 4 V
